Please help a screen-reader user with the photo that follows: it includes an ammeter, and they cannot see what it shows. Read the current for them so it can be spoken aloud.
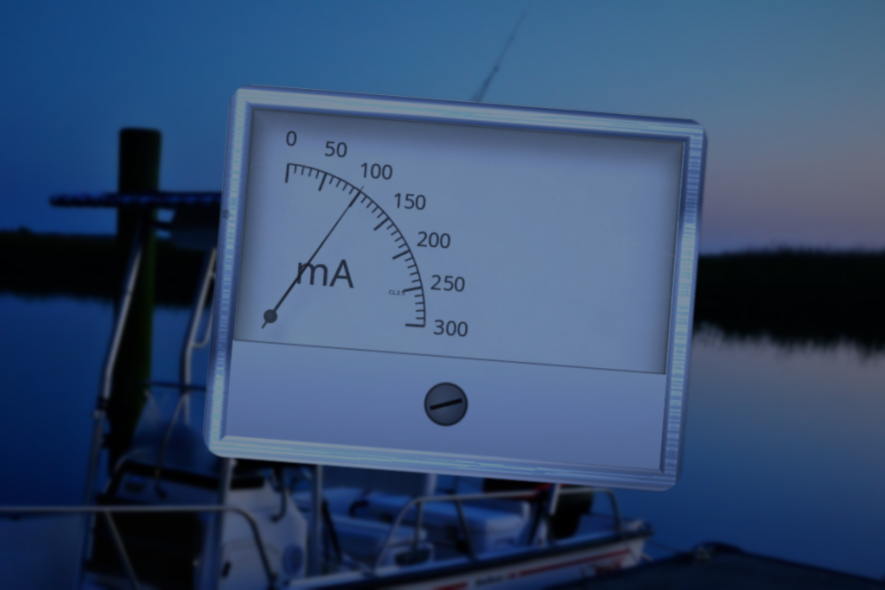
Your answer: 100 mA
